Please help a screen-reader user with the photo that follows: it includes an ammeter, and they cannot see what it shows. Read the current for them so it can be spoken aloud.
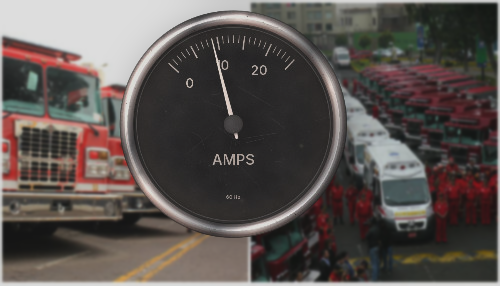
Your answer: 9 A
